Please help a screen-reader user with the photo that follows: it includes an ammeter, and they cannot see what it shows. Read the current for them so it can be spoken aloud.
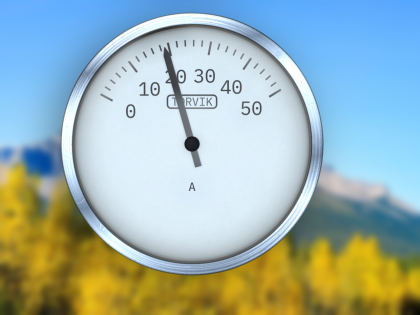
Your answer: 19 A
